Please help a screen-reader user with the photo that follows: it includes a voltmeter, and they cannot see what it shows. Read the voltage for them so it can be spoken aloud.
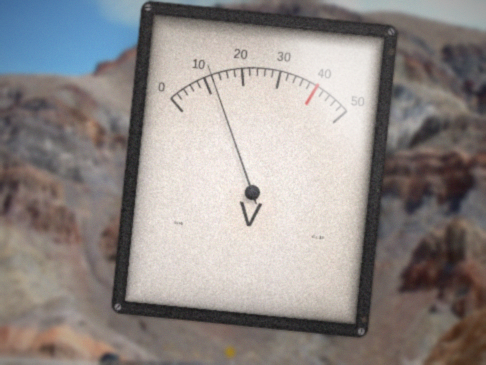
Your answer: 12 V
